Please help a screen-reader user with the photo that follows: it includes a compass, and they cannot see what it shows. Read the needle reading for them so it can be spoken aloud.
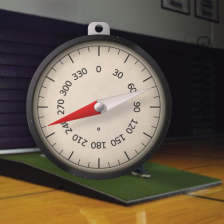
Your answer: 250 °
